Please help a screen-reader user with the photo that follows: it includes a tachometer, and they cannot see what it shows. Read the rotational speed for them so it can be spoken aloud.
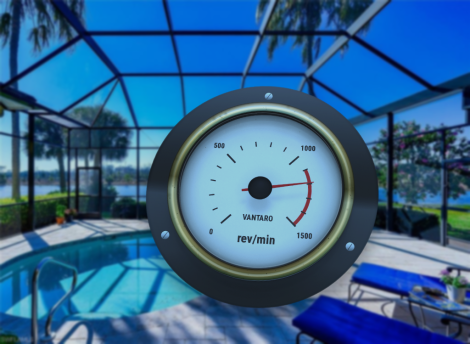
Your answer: 1200 rpm
